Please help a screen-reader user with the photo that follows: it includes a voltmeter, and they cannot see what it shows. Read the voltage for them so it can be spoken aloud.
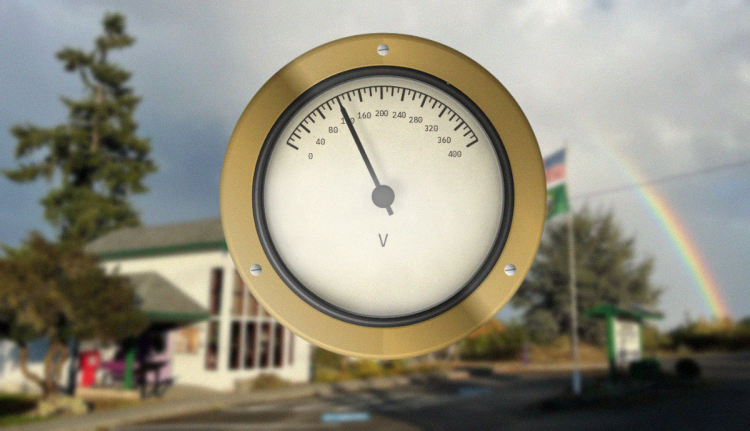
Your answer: 120 V
